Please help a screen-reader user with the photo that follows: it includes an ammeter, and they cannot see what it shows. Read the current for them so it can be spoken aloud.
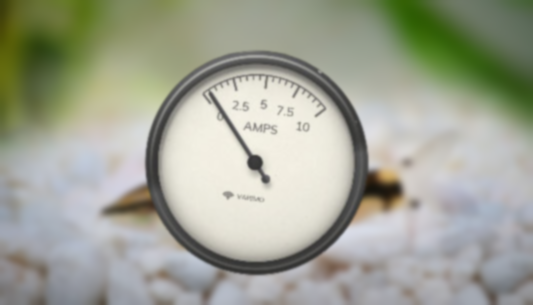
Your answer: 0.5 A
